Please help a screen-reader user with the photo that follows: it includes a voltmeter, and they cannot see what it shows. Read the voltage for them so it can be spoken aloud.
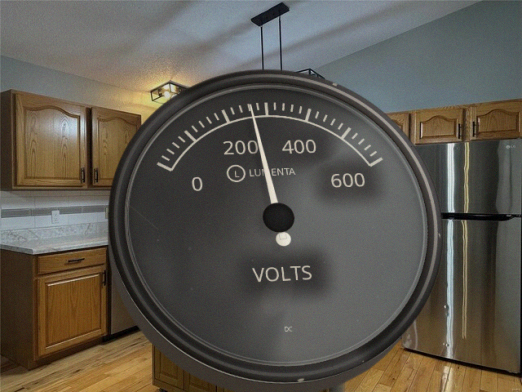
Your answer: 260 V
